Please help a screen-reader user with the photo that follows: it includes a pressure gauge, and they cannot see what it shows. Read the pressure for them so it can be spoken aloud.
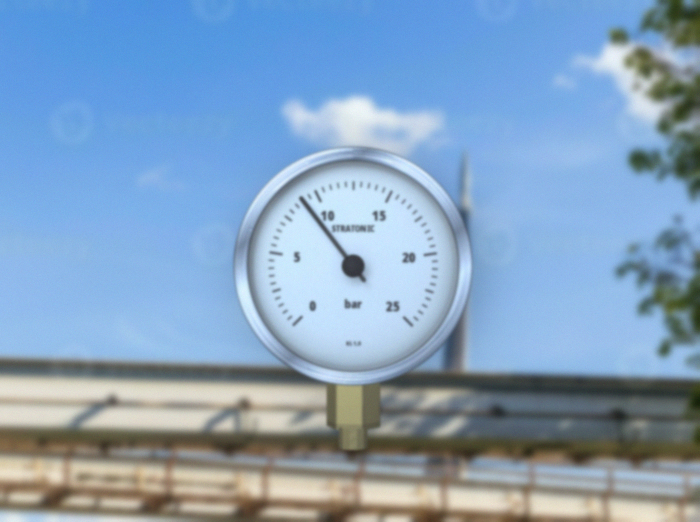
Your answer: 9 bar
